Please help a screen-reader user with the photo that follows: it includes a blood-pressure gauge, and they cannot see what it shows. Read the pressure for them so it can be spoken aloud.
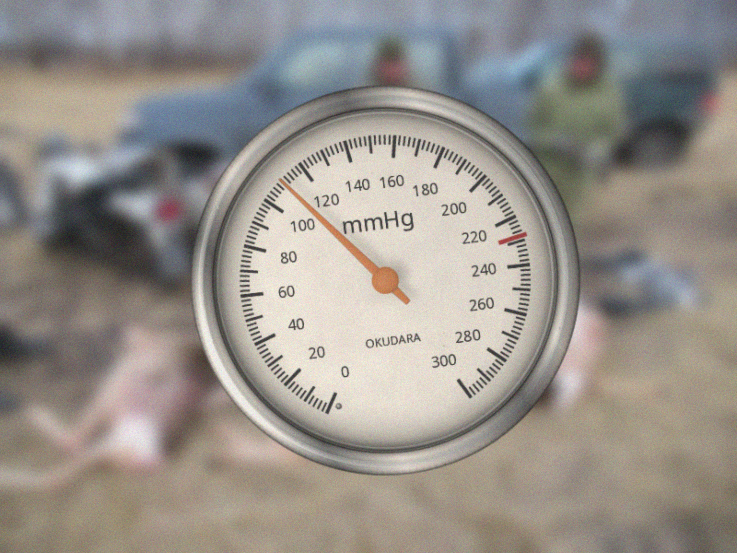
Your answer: 110 mmHg
